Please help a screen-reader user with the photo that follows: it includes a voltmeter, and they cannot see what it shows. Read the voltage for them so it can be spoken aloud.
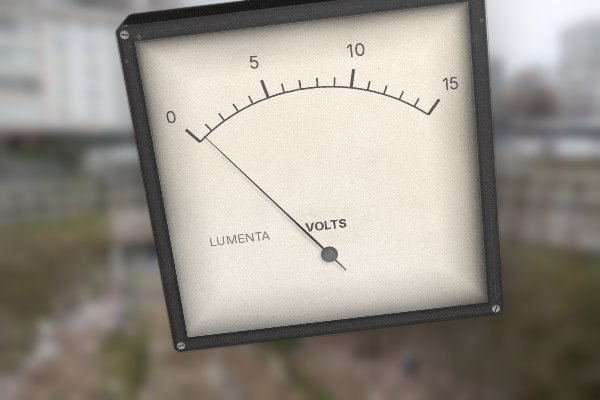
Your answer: 0.5 V
